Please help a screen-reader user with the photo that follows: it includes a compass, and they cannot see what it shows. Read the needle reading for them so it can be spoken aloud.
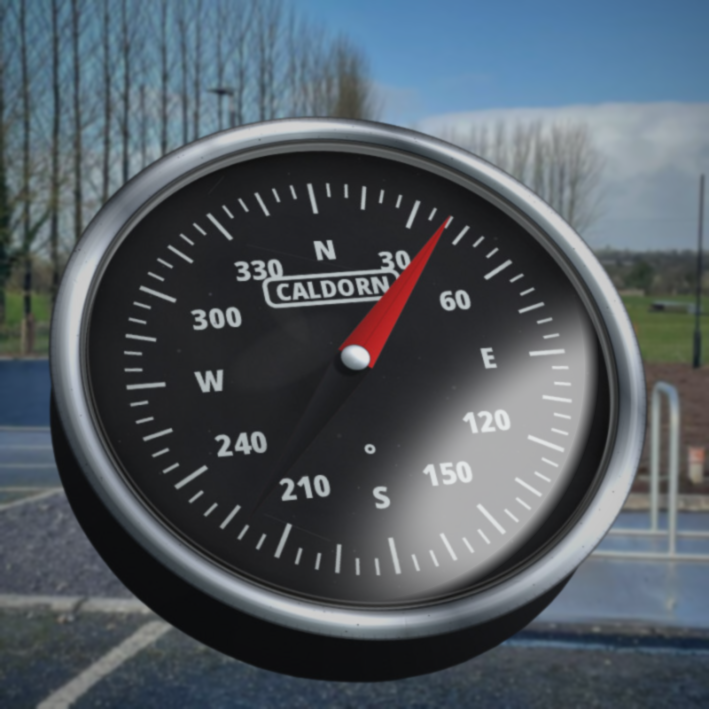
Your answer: 40 °
